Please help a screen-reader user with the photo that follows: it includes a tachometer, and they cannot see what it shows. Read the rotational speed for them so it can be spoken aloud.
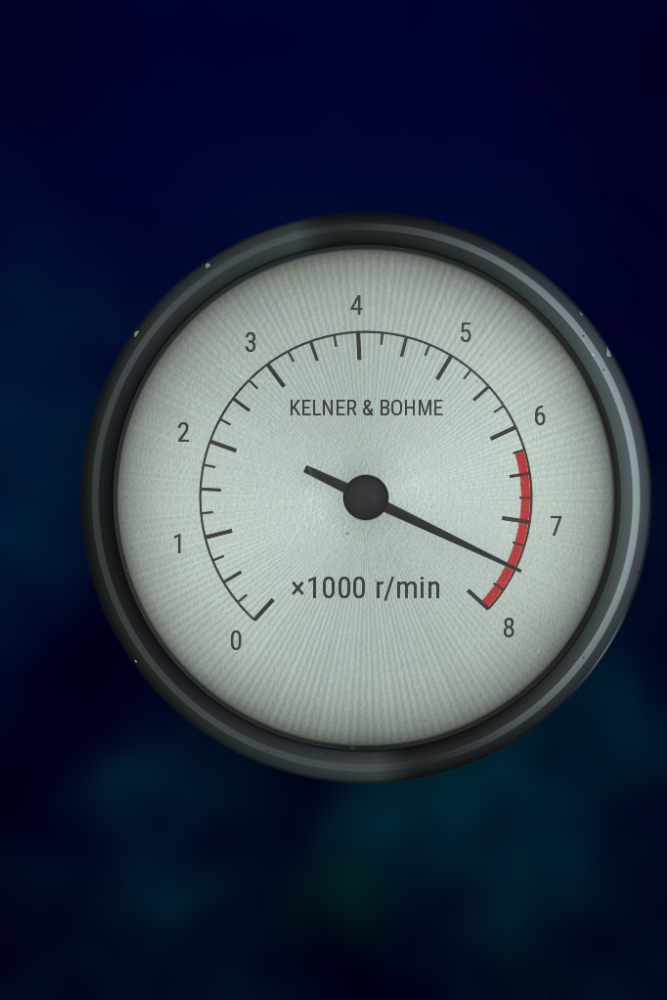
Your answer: 7500 rpm
